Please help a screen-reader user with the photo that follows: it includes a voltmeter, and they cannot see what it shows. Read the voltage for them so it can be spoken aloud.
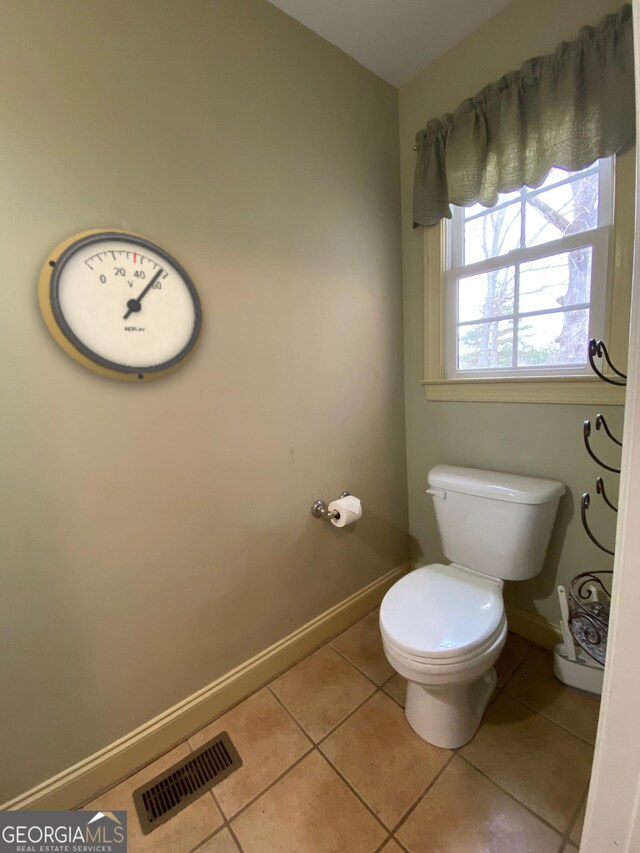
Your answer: 55 V
